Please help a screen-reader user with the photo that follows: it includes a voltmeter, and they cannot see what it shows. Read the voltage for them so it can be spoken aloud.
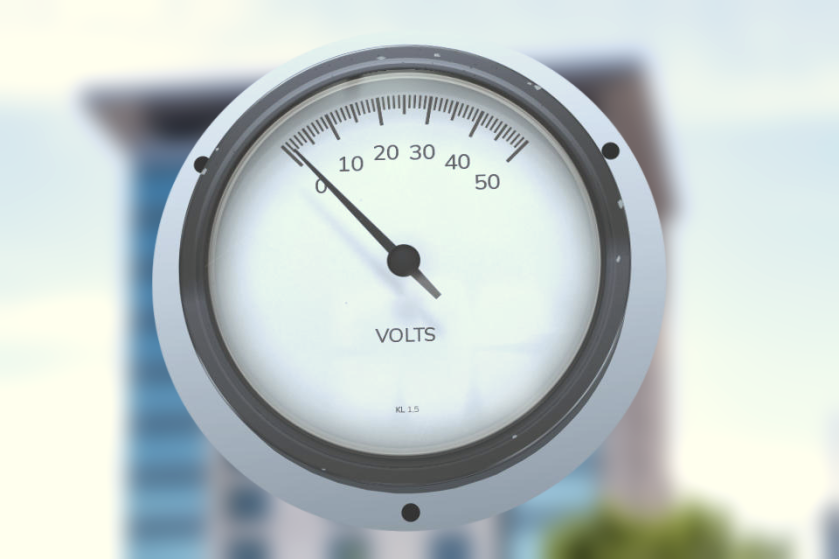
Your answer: 1 V
